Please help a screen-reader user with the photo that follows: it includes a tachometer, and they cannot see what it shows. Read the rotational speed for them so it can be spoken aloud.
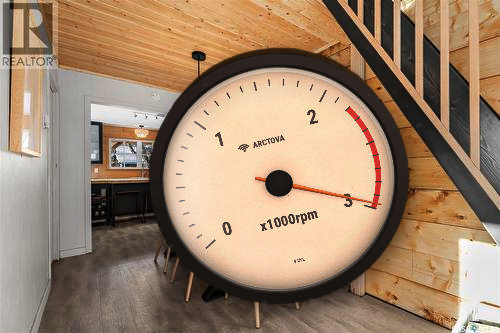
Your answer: 2950 rpm
